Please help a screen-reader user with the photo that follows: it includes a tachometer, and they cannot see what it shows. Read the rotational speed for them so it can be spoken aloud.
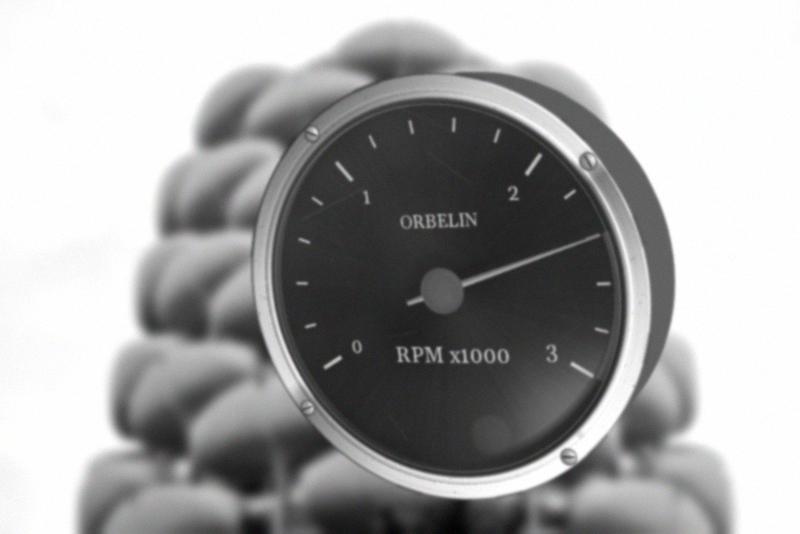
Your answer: 2400 rpm
